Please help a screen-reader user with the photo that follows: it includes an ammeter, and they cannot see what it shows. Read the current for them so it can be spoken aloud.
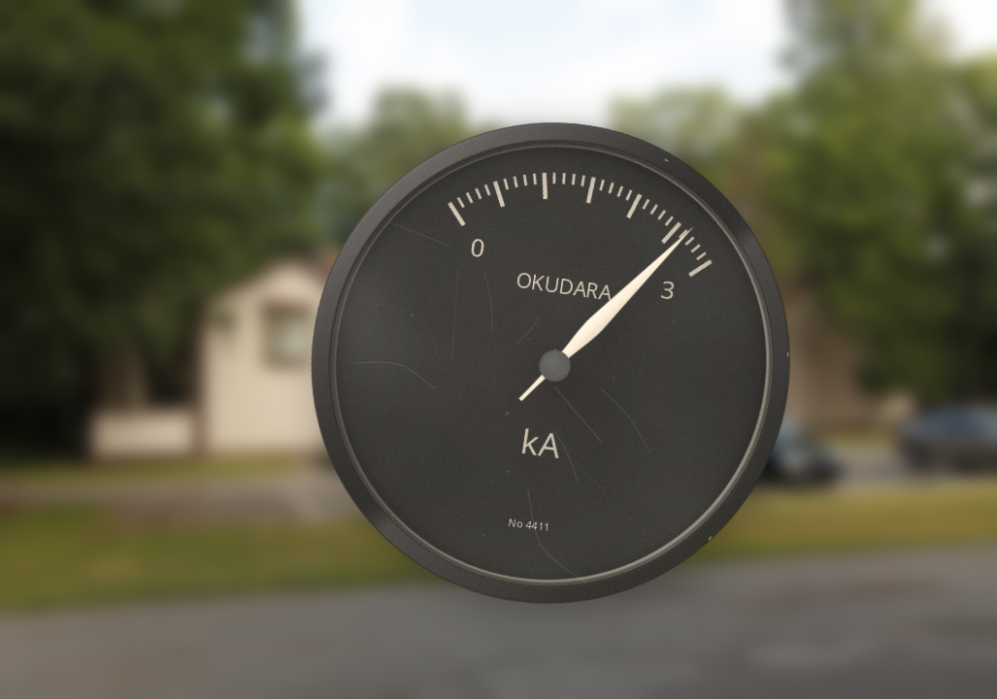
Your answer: 2.6 kA
